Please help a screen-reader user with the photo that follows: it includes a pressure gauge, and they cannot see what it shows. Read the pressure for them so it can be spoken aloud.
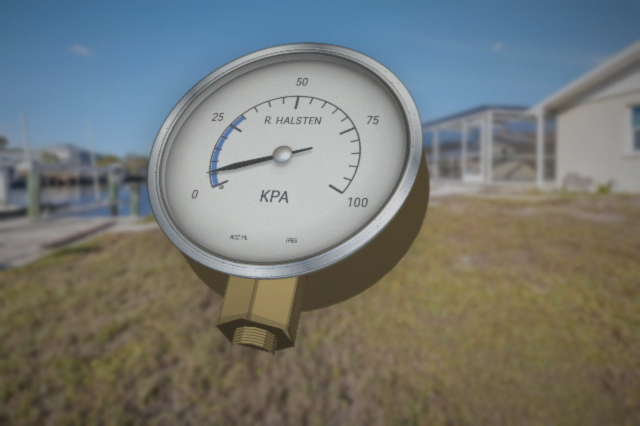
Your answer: 5 kPa
